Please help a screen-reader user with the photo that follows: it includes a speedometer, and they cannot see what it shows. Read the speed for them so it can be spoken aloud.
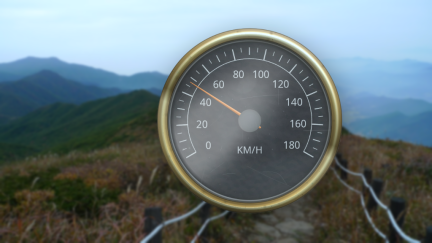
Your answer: 47.5 km/h
